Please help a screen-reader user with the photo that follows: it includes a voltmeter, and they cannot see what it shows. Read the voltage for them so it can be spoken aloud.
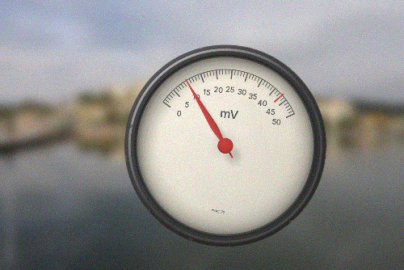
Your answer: 10 mV
